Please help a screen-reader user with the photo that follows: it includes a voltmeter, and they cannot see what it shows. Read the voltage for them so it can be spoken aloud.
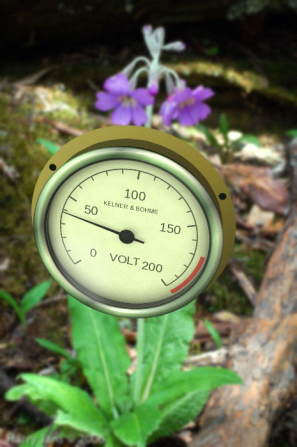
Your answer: 40 V
